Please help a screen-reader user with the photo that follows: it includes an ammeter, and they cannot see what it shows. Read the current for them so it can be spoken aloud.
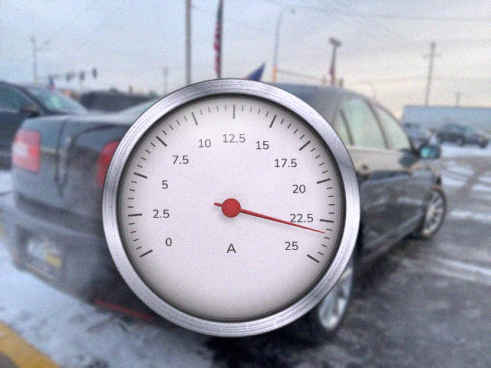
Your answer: 23.25 A
